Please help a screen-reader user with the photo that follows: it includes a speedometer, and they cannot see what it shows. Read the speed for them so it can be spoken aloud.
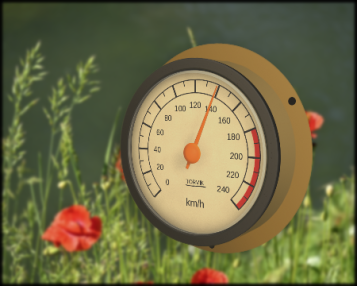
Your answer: 140 km/h
